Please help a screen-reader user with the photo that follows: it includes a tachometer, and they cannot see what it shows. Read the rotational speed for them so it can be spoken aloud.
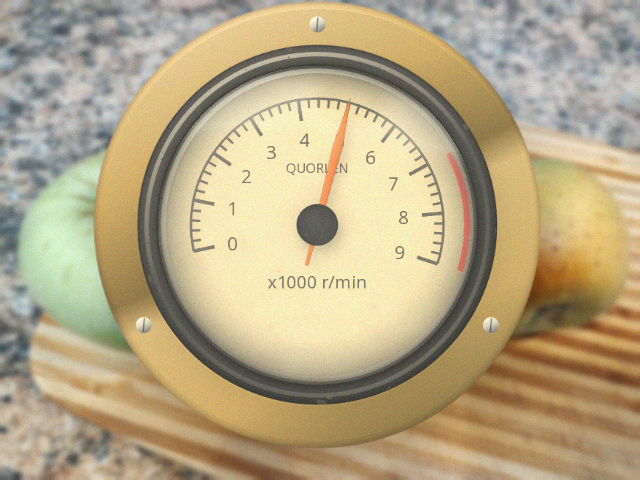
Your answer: 5000 rpm
